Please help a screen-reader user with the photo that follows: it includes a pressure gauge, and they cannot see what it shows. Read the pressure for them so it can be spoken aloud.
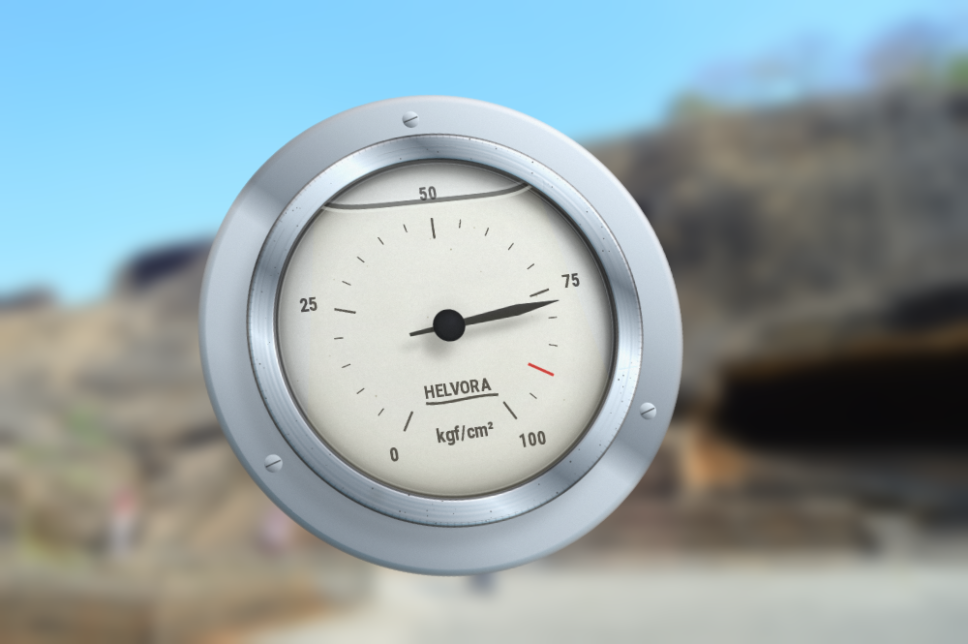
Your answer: 77.5 kg/cm²
